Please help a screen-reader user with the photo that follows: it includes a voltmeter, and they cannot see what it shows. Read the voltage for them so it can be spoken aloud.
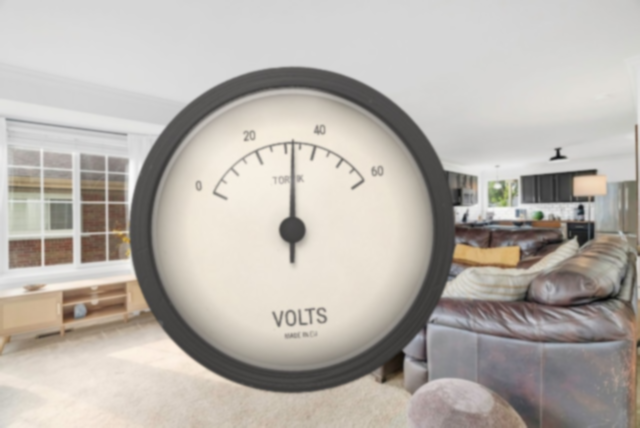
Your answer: 32.5 V
